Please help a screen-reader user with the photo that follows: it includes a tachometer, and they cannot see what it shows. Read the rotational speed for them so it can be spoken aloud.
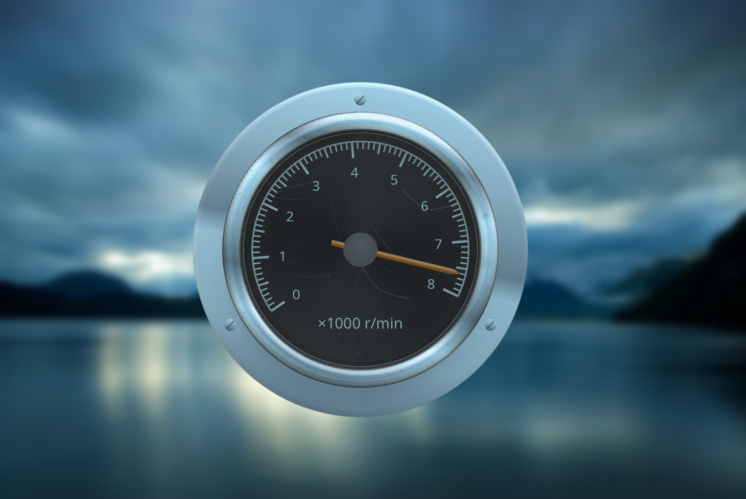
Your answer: 7600 rpm
